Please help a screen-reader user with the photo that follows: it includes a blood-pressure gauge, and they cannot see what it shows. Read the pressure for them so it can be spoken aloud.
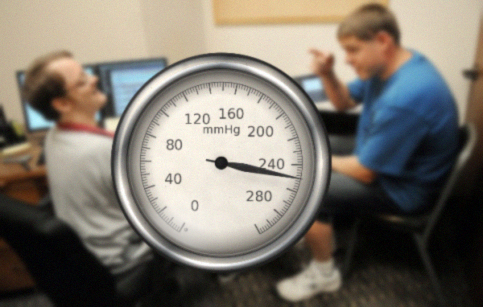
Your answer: 250 mmHg
